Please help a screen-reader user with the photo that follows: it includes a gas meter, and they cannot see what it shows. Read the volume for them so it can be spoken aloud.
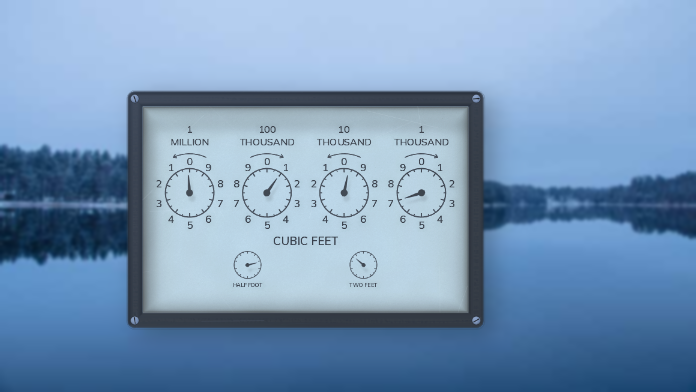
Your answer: 9700 ft³
